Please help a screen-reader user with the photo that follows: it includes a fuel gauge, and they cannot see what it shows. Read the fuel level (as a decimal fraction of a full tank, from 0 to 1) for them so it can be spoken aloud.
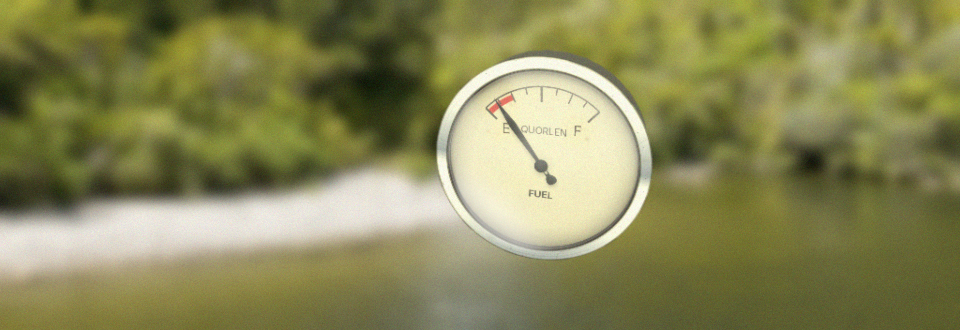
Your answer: 0.125
